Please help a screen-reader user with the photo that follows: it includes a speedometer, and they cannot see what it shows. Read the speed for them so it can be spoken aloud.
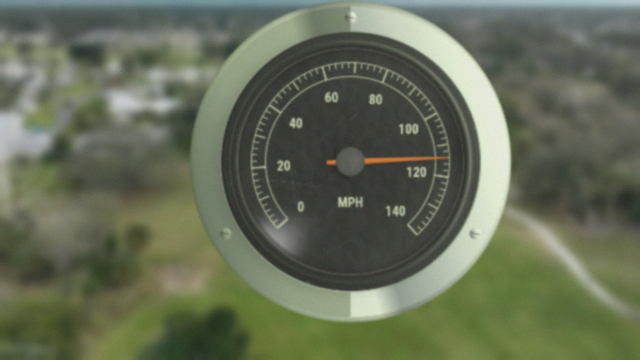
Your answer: 114 mph
